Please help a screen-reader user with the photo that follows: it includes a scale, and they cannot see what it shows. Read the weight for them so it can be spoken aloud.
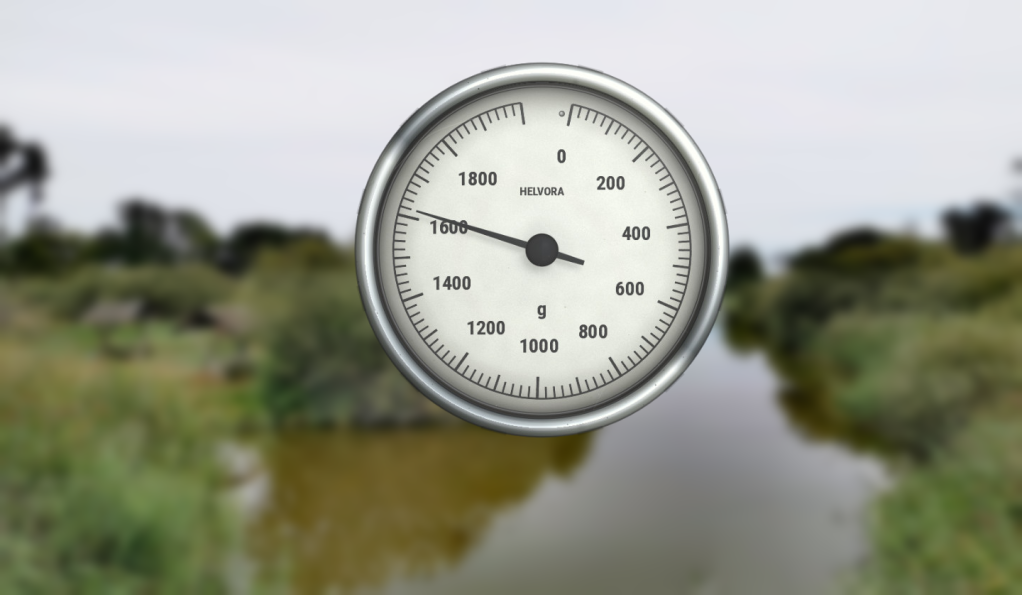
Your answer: 1620 g
